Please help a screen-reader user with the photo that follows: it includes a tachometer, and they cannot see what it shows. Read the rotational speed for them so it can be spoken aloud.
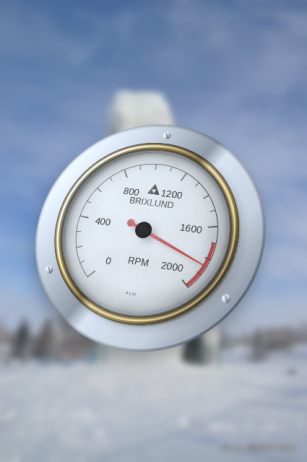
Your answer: 1850 rpm
